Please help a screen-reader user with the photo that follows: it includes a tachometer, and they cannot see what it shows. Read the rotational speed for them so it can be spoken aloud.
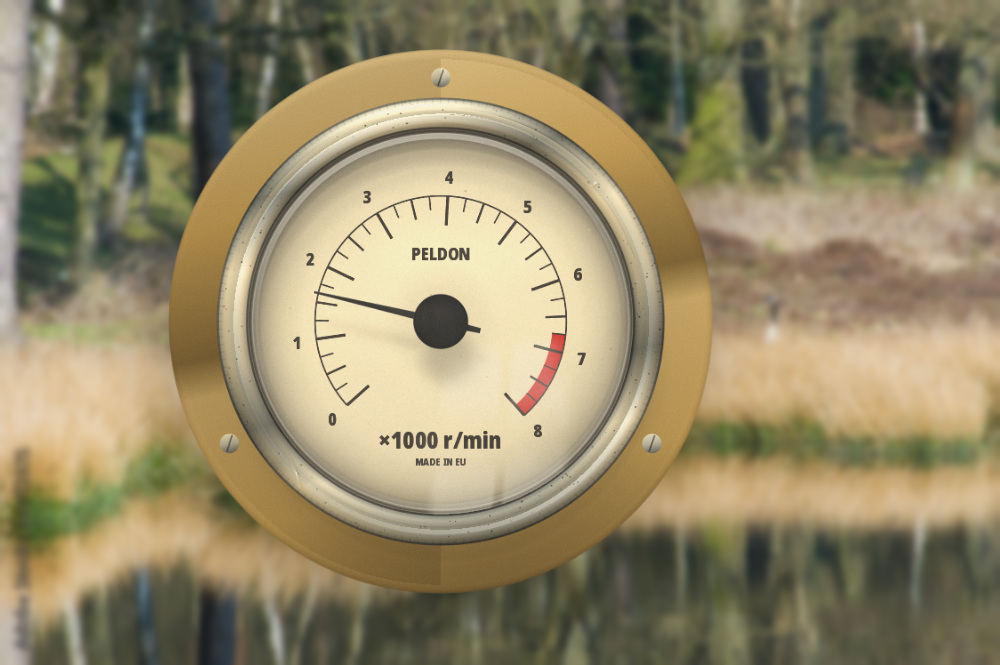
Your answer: 1625 rpm
